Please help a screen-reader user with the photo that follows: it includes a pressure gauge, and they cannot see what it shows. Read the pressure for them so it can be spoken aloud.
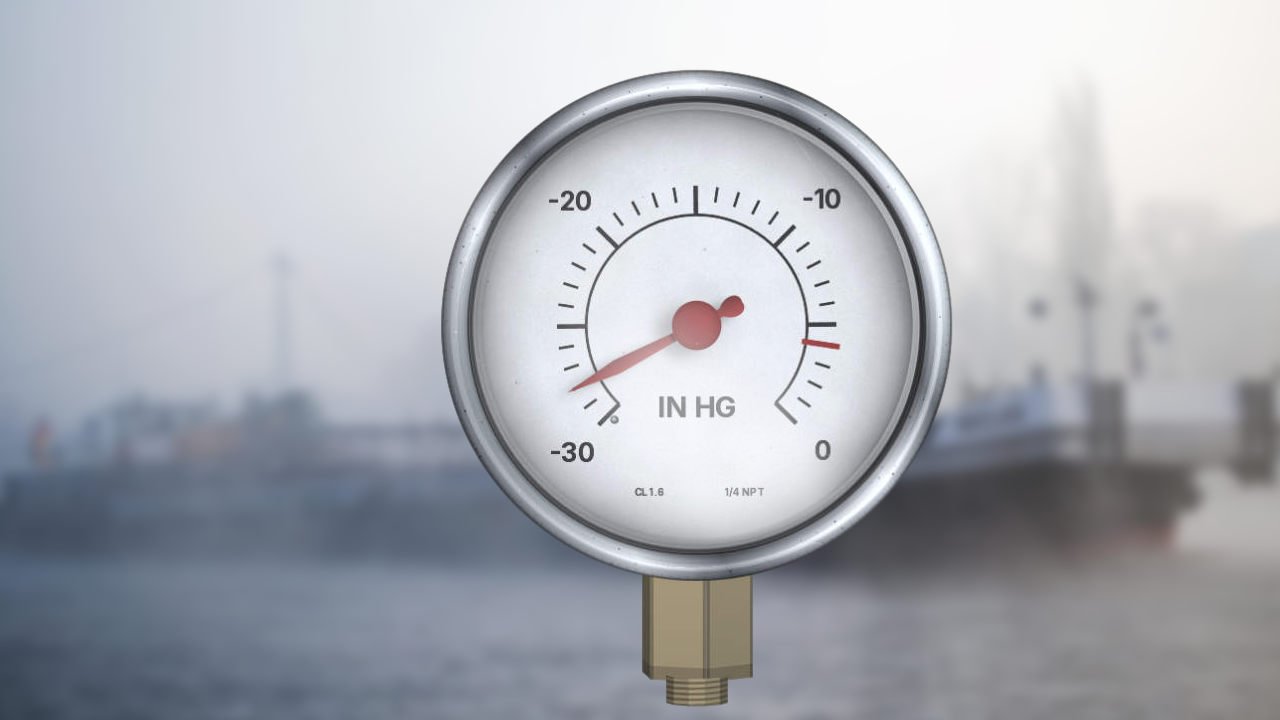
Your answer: -28 inHg
